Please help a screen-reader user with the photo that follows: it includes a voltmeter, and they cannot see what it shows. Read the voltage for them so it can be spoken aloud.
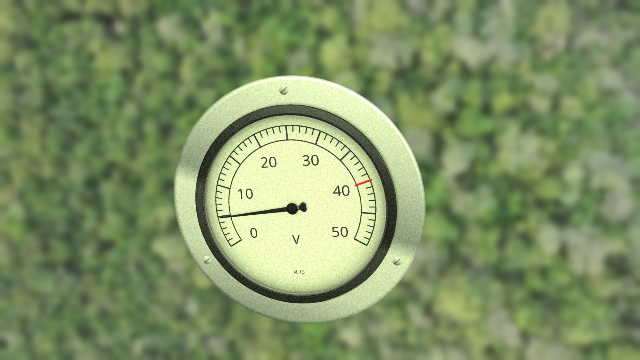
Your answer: 5 V
